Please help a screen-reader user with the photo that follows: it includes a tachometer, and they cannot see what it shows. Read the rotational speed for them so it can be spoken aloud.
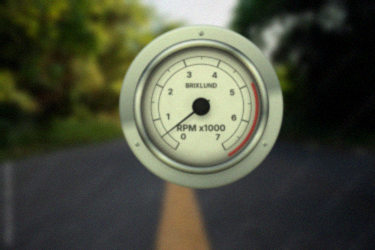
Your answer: 500 rpm
